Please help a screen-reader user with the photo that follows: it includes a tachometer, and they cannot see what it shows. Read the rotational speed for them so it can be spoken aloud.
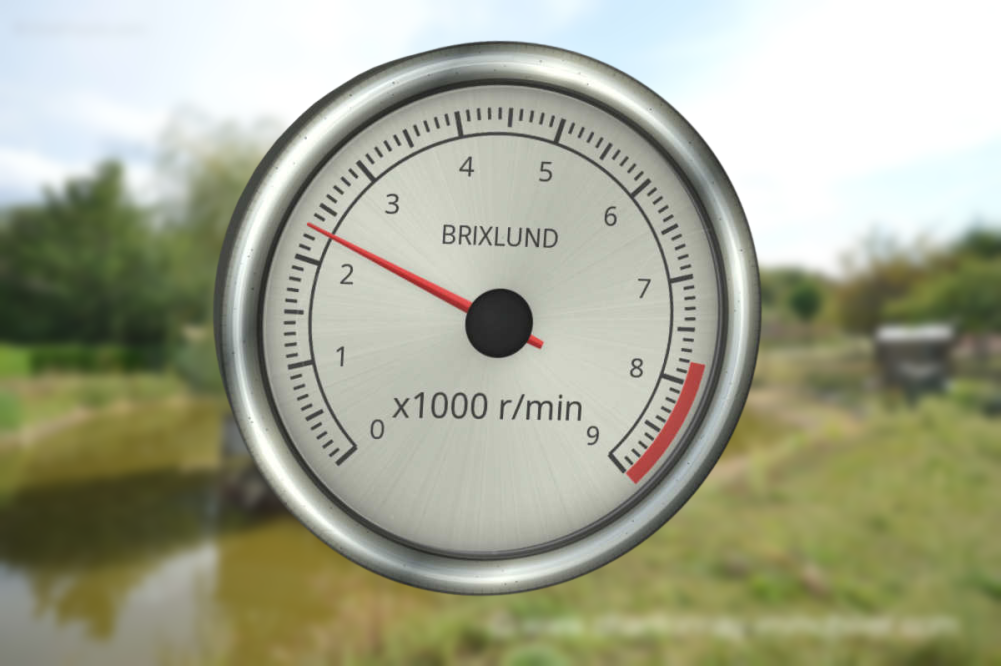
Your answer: 2300 rpm
